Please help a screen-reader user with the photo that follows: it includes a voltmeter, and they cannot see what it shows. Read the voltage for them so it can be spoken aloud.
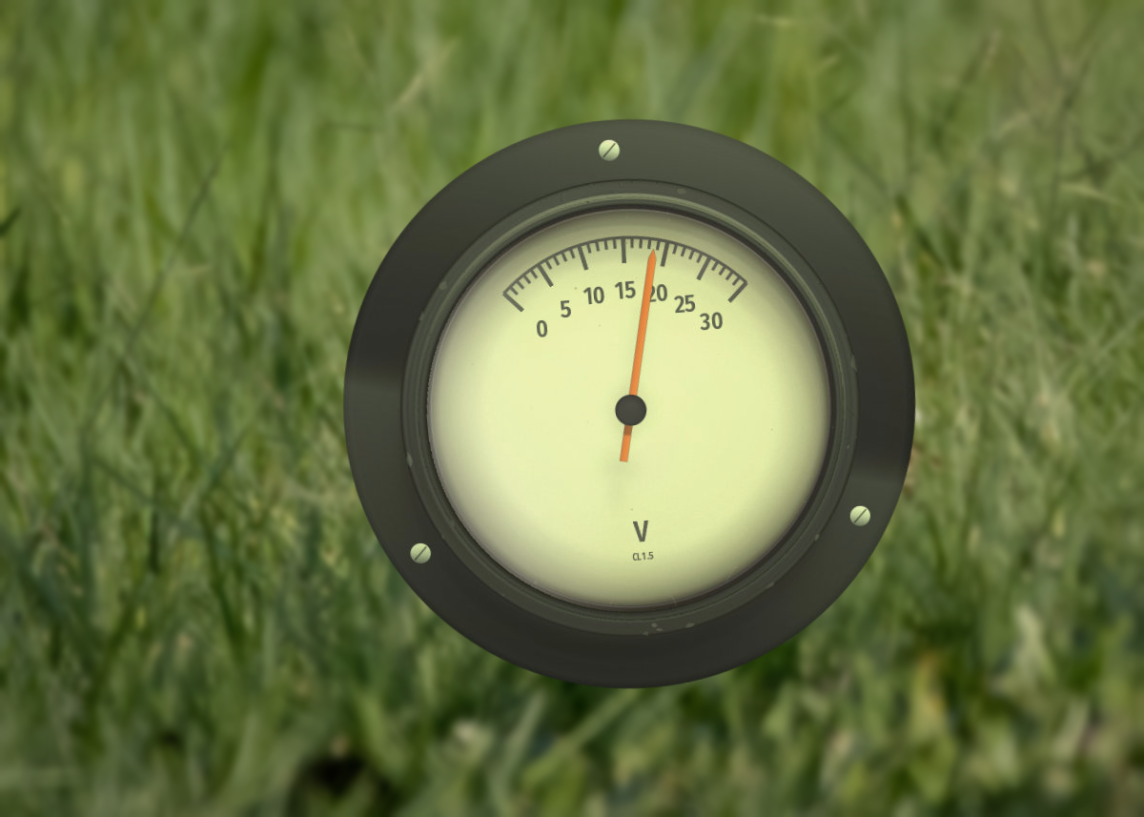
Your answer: 18.5 V
